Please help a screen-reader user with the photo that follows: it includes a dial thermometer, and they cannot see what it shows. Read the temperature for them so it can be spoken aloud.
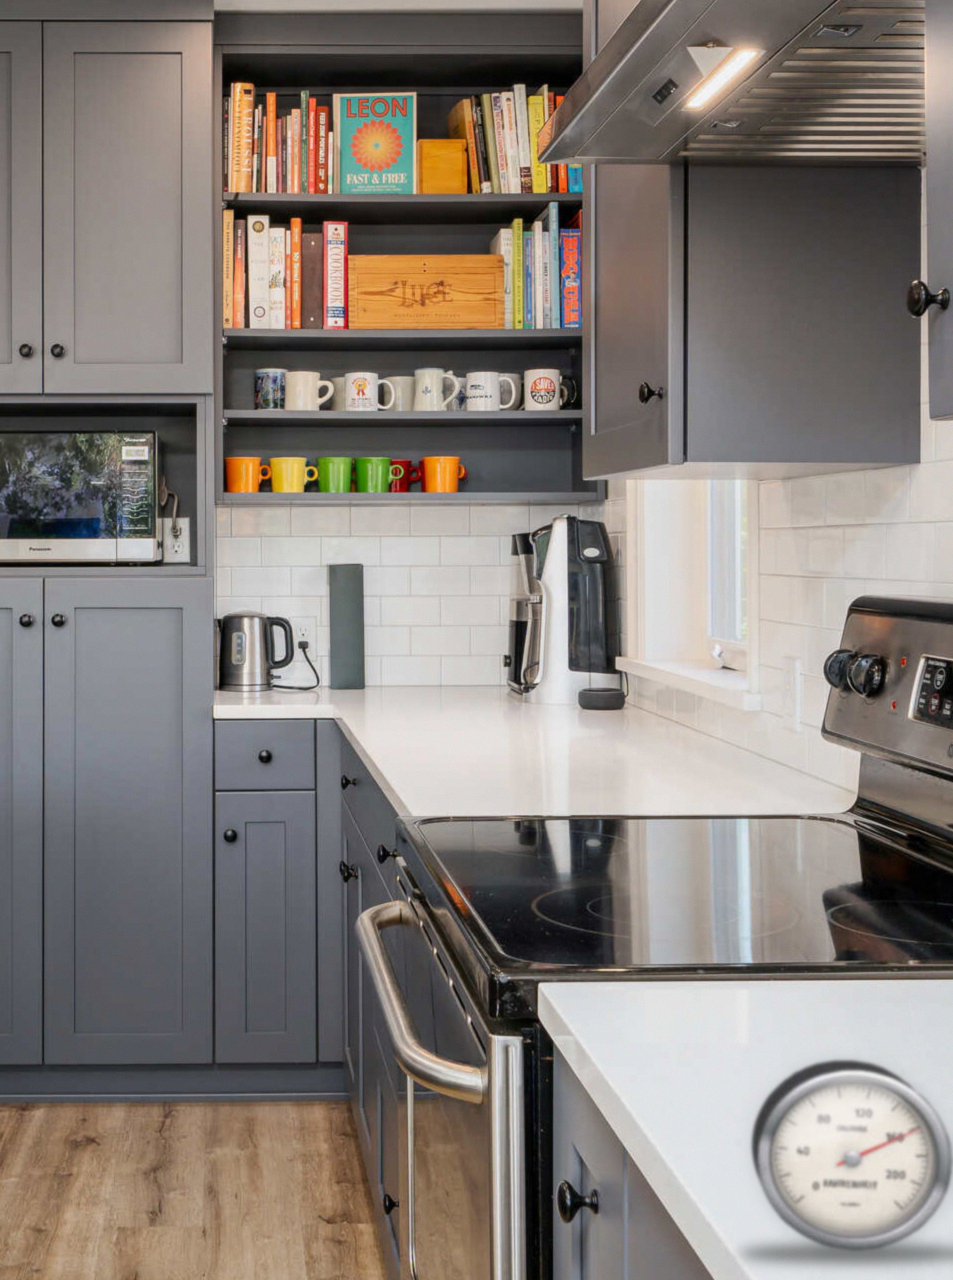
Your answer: 160 °F
